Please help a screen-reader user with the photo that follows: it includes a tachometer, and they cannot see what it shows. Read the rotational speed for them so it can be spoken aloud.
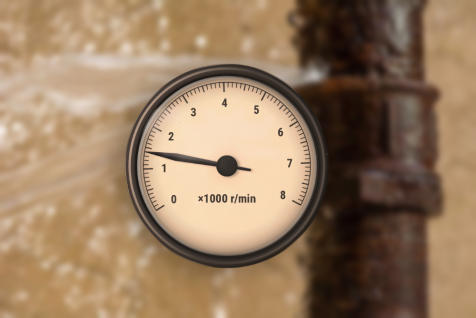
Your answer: 1400 rpm
